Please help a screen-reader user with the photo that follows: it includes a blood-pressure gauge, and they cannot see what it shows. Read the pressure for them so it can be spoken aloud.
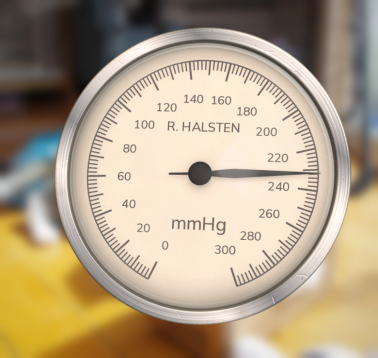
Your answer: 232 mmHg
